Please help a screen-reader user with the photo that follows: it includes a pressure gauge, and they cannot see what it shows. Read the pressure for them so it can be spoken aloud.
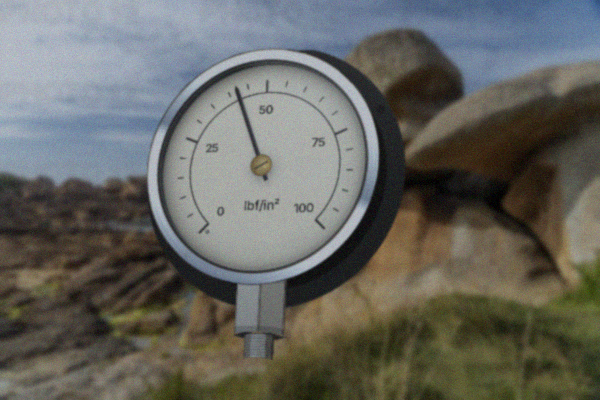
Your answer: 42.5 psi
